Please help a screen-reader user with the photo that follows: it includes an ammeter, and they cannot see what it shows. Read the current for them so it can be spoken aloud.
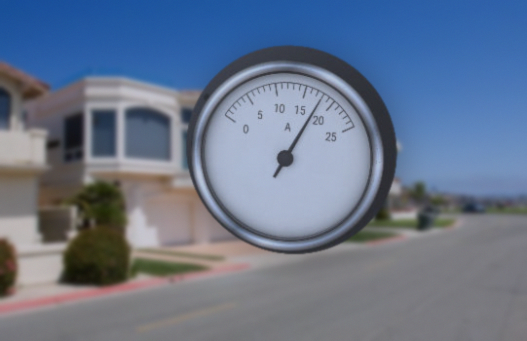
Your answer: 18 A
